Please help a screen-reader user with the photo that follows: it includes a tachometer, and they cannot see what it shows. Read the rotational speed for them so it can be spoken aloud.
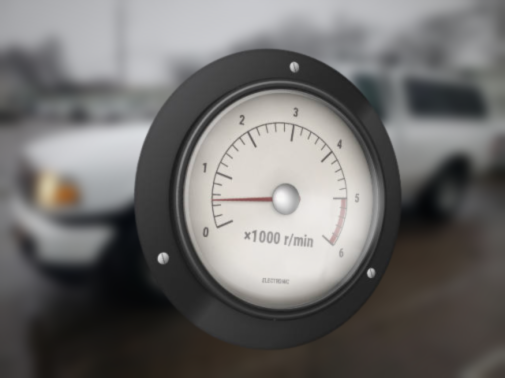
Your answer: 500 rpm
